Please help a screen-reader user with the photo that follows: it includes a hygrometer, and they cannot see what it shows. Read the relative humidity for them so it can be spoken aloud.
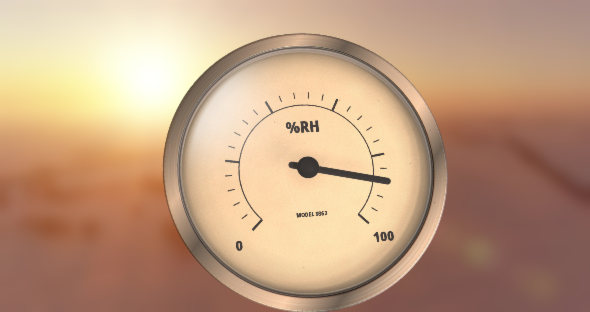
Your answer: 88 %
